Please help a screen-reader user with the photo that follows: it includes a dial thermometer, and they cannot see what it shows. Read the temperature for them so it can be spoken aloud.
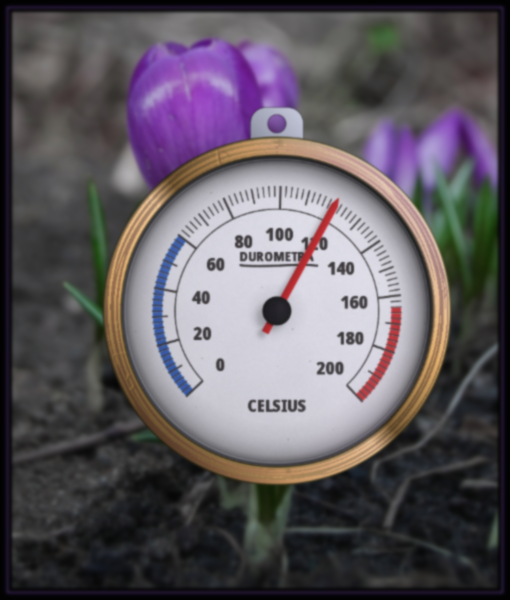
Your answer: 120 °C
